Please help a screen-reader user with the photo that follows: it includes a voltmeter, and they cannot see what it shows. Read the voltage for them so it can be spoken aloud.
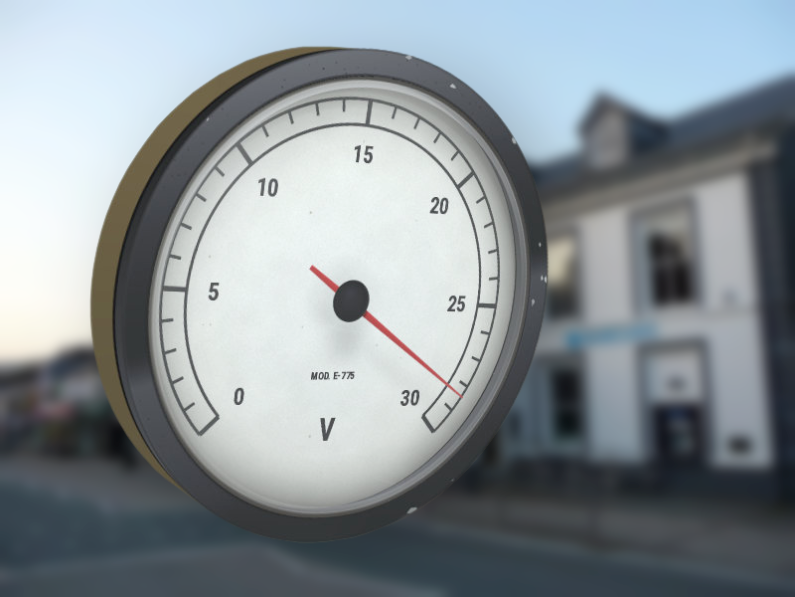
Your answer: 28.5 V
